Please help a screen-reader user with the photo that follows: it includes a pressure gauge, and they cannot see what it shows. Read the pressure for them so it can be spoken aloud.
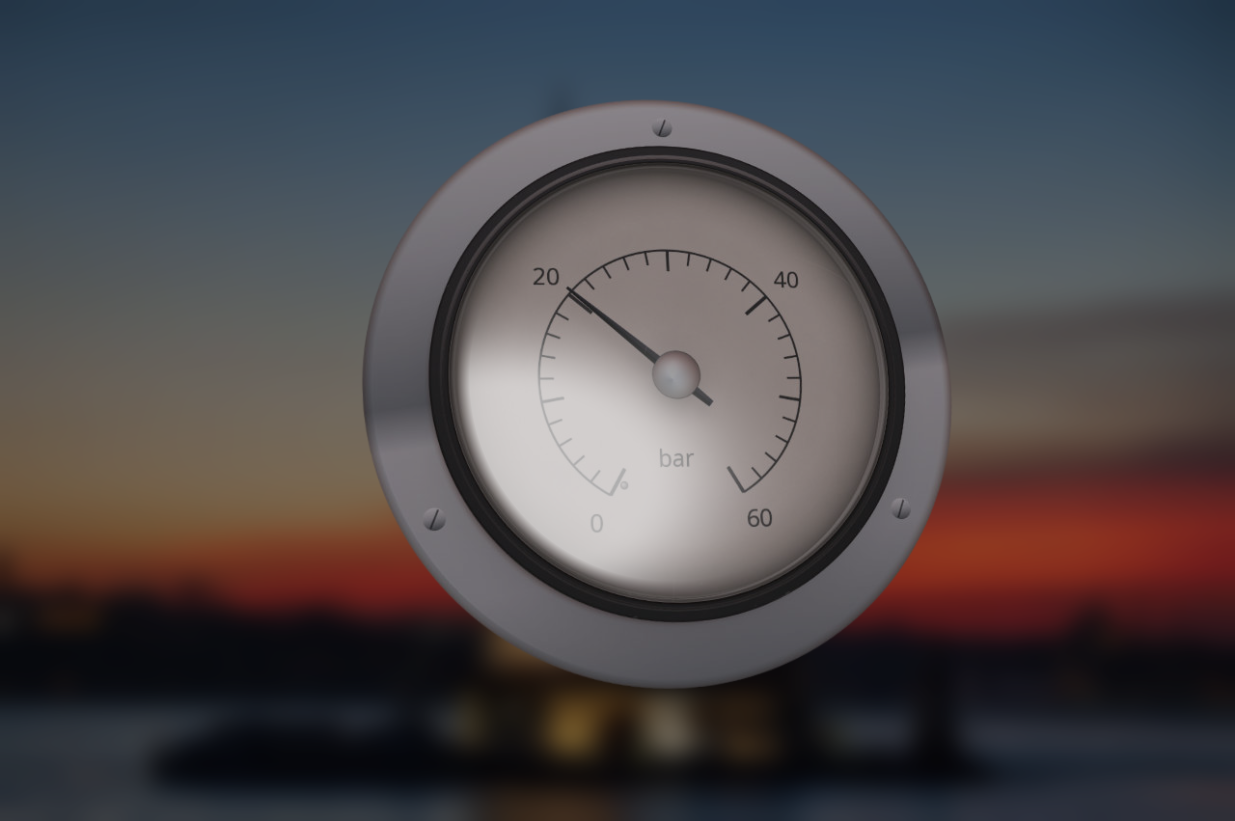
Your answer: 20 bar
